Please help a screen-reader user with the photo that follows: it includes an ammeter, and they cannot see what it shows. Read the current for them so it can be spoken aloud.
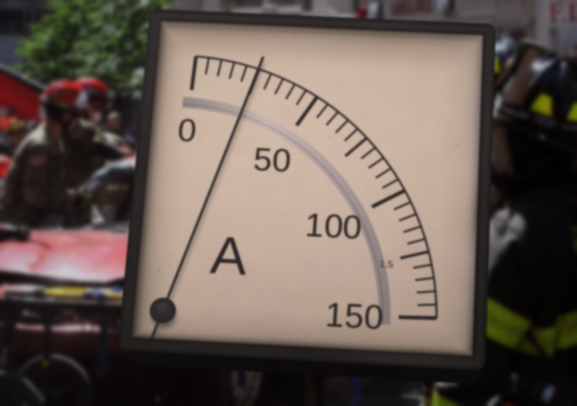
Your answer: 25 A
